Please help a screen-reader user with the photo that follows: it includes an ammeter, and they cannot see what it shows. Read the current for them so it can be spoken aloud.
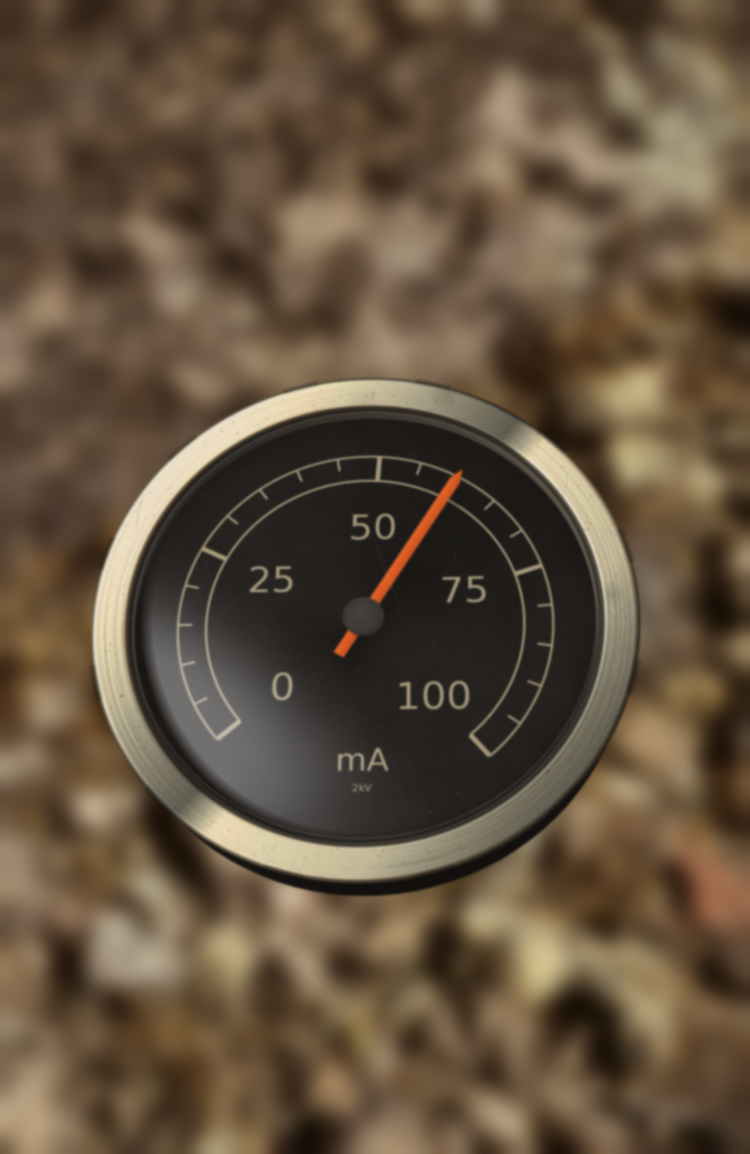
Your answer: 60 mA
